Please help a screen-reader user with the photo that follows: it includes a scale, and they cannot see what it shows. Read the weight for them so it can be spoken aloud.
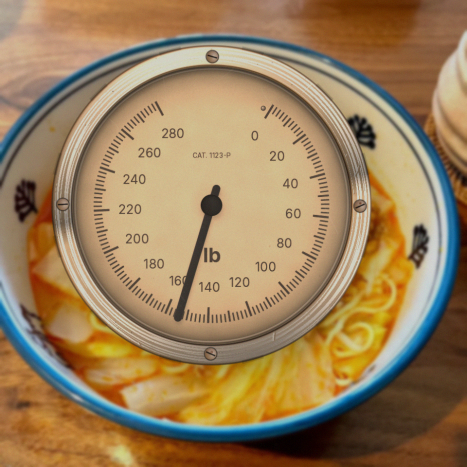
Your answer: 154 lb
